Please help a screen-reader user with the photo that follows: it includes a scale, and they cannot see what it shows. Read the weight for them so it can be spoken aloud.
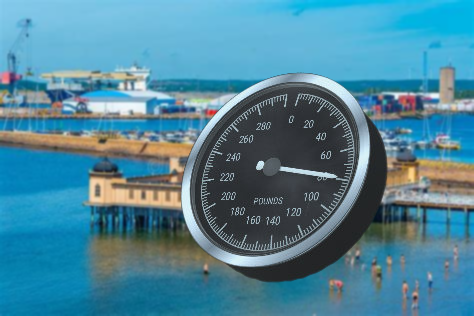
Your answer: 80 lb
